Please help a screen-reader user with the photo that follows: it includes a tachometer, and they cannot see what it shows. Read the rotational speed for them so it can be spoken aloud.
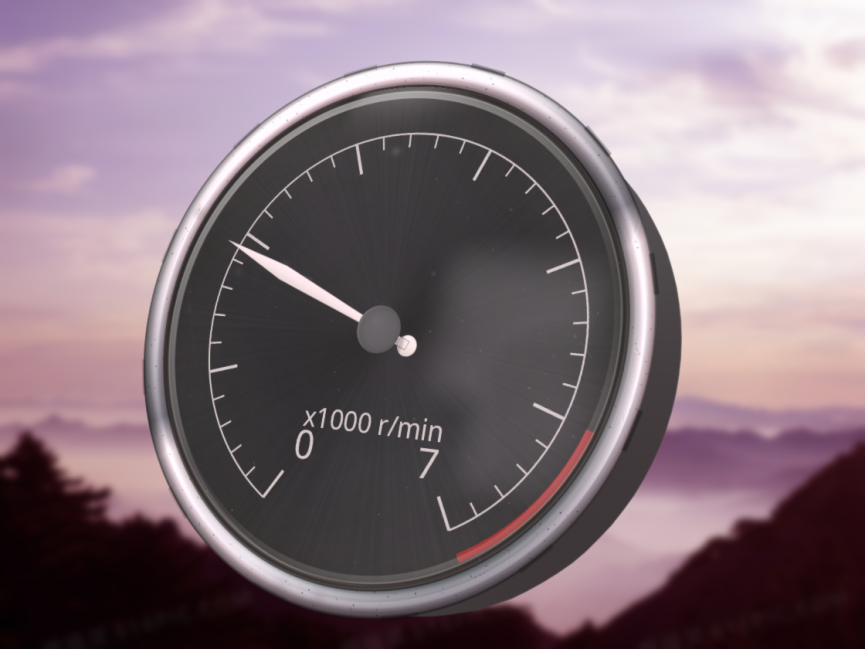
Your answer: 1900 rpm
